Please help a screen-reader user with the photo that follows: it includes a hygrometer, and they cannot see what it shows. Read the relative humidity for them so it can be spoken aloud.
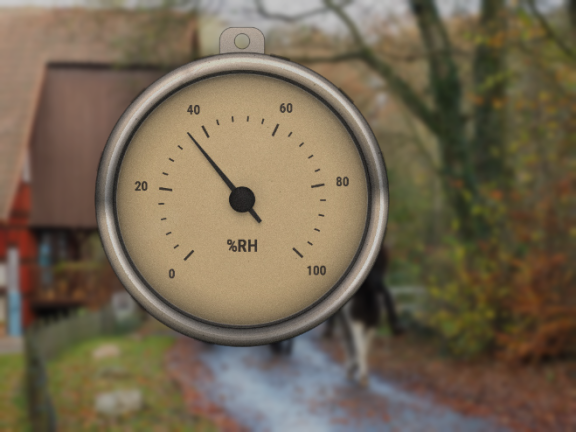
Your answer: 36 %
